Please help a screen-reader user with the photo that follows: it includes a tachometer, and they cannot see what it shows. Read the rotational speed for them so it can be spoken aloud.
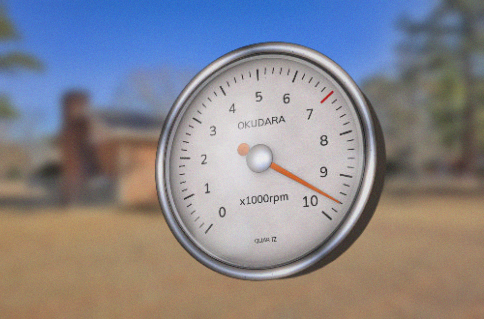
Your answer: 9600 rpm
